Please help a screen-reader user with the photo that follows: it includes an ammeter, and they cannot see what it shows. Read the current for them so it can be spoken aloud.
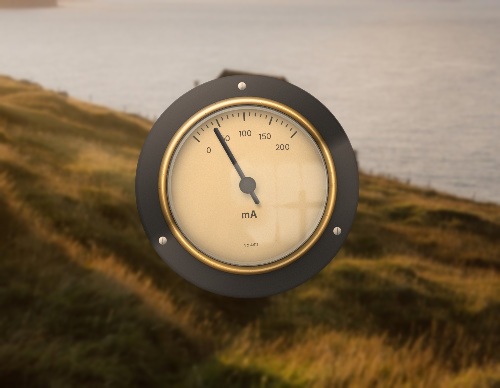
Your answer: 40 mA
